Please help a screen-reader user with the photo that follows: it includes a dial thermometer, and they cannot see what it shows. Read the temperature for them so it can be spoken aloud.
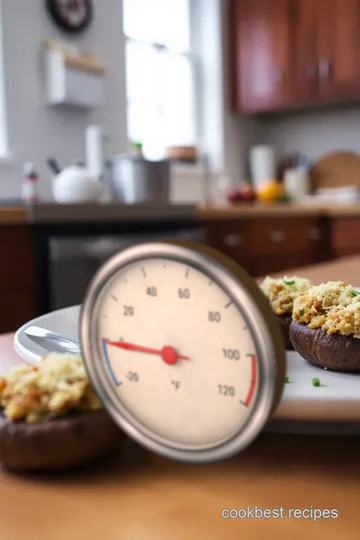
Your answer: 0 °F
